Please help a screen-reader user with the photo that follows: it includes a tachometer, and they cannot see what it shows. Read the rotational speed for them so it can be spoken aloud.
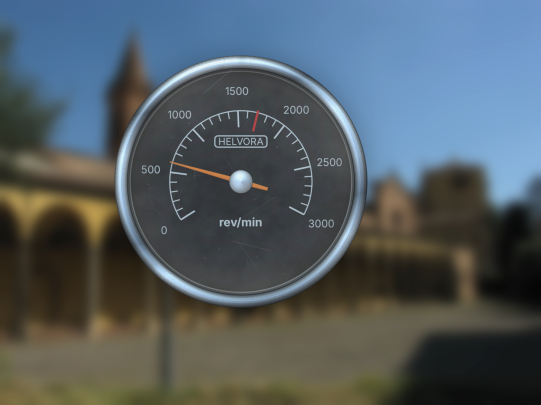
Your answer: 600 rpm
